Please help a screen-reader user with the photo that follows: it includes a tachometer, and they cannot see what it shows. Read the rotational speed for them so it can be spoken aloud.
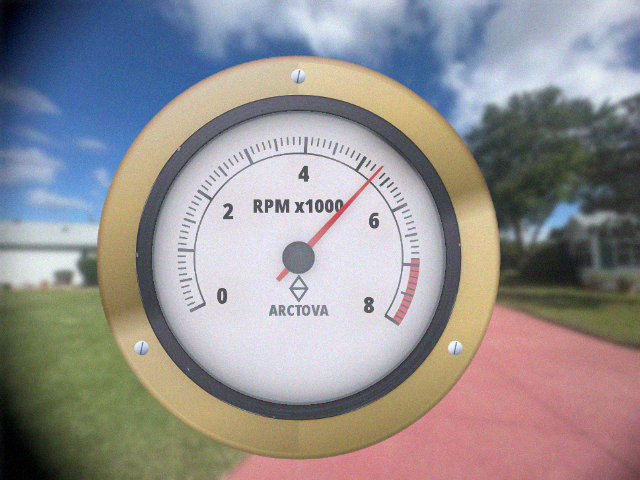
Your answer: 5300 rpm
